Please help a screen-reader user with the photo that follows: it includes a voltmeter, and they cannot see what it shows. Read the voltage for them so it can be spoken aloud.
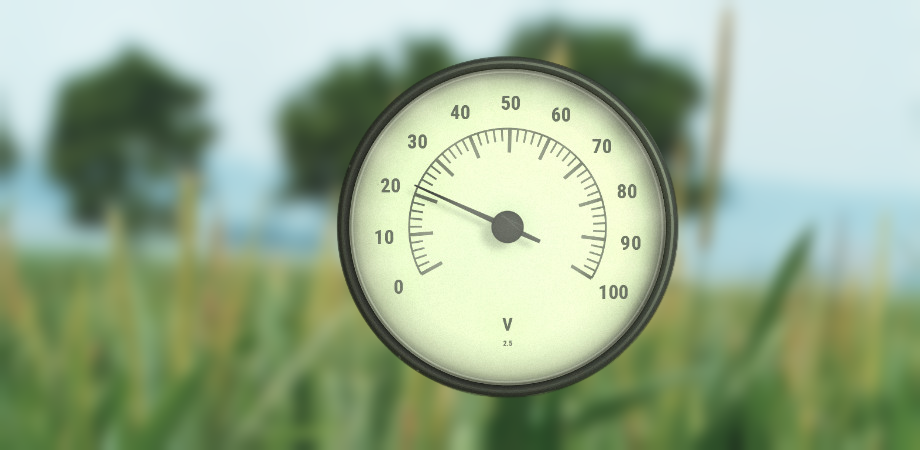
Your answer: 22 V
